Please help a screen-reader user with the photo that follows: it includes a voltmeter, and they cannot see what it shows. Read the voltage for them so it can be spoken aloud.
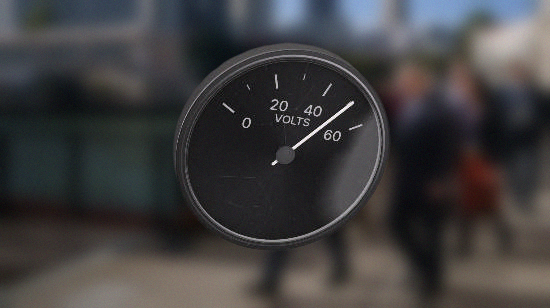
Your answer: 50 V
